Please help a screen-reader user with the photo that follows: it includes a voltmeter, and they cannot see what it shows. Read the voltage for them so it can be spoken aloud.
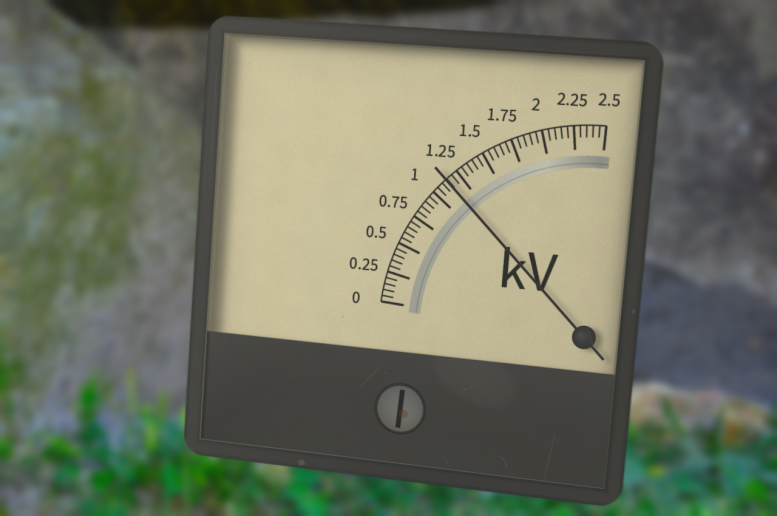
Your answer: 1.15 kV
